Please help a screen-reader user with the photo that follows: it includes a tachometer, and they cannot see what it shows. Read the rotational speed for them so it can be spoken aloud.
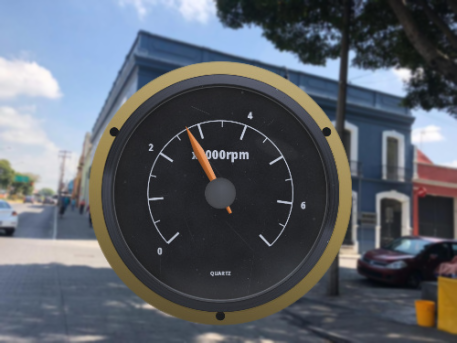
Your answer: 2750 rpm
